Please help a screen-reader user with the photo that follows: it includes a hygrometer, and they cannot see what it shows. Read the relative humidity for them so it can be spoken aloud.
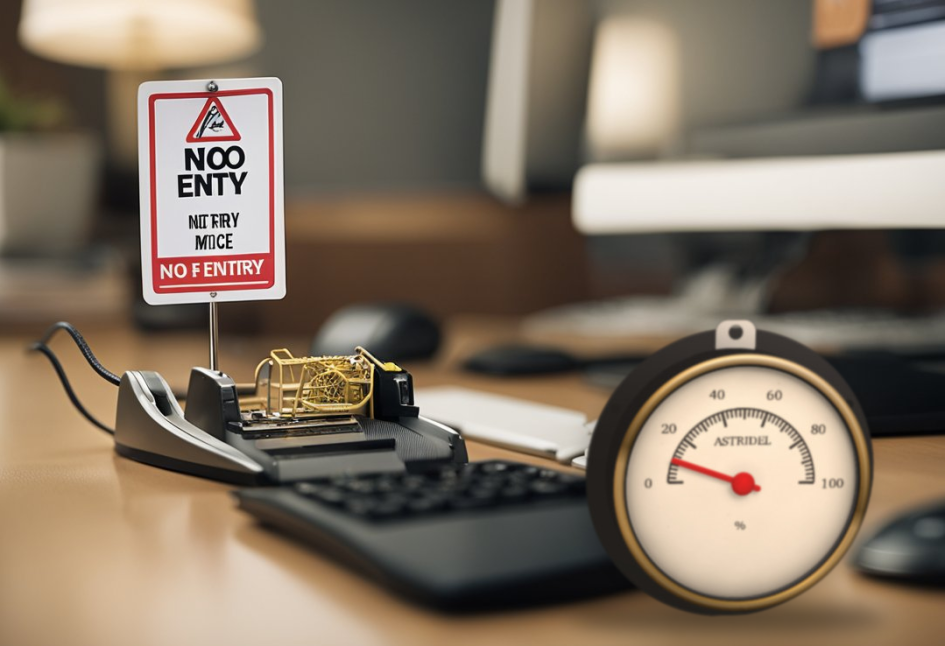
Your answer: 10 %
